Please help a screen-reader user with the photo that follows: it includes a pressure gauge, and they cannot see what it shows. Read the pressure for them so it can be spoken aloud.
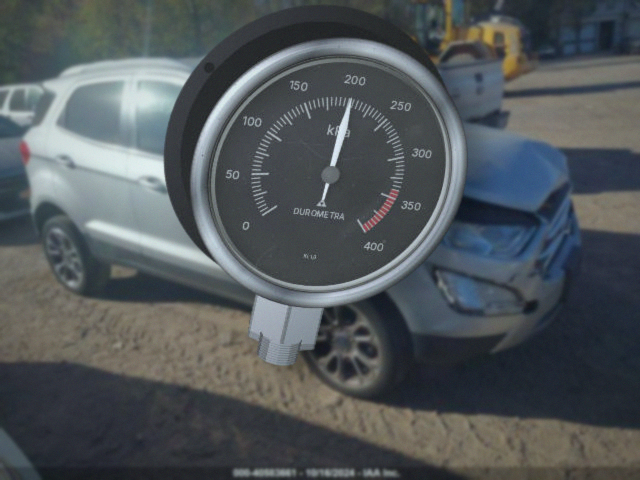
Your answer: 200 kPa
